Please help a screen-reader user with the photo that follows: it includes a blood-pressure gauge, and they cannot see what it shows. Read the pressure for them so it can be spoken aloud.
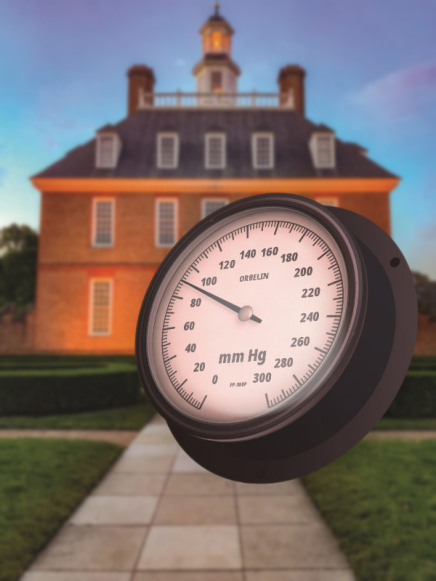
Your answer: 90 mmHg
